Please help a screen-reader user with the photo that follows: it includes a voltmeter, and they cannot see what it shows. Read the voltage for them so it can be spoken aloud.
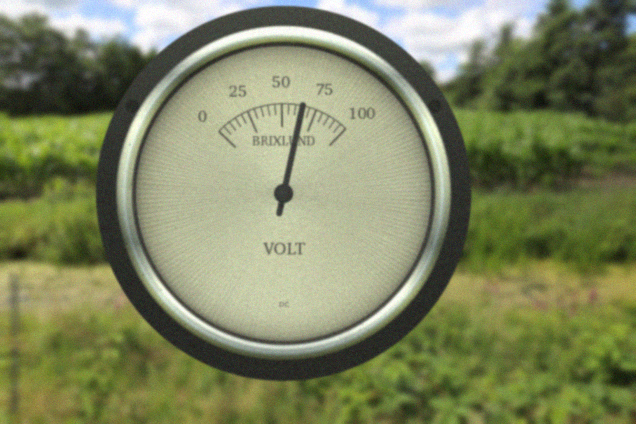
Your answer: 65 V
